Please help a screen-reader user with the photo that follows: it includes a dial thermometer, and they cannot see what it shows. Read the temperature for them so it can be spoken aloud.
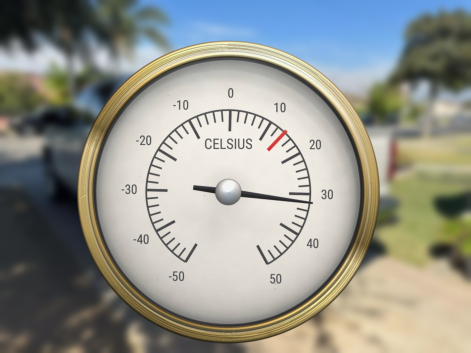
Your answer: 32 °C
